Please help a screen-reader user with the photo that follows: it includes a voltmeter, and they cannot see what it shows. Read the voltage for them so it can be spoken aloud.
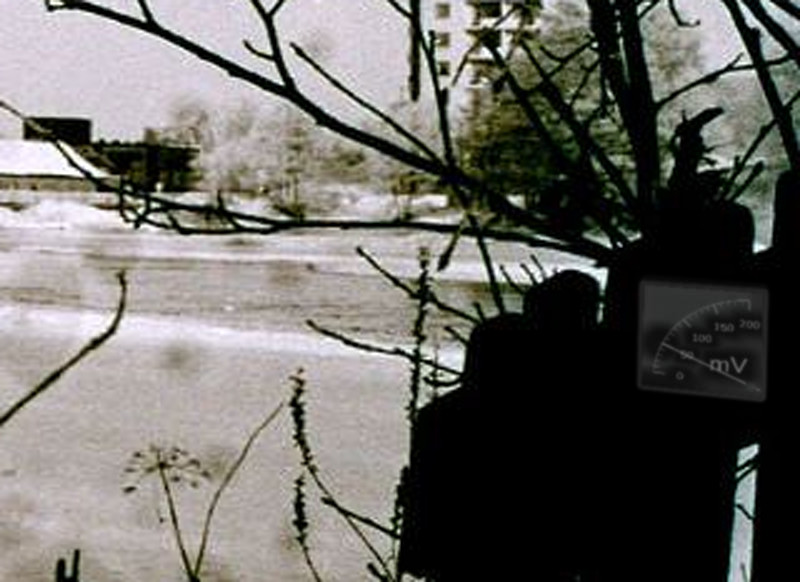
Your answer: 50 mV
